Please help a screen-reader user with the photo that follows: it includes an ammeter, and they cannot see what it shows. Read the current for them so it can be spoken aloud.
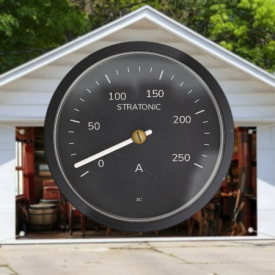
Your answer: 10 A
